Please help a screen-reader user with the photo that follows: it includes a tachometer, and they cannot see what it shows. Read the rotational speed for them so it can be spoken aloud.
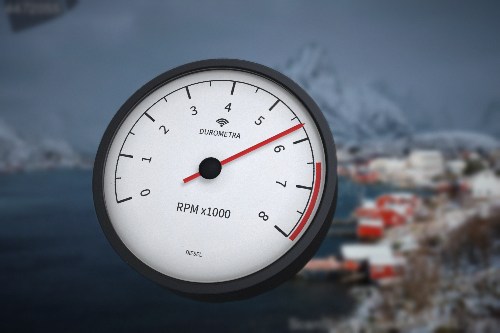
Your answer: 5750 rpm
